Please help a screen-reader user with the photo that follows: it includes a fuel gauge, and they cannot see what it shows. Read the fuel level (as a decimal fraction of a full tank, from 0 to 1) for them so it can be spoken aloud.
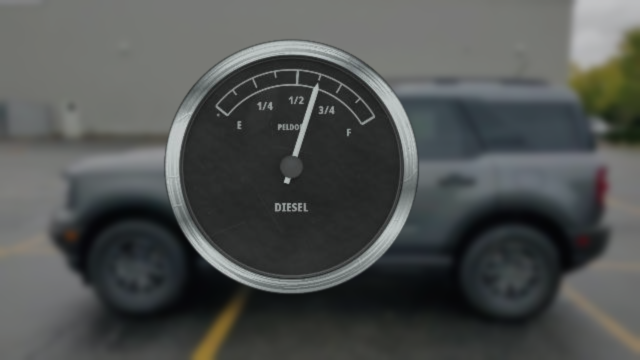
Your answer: 0.625
